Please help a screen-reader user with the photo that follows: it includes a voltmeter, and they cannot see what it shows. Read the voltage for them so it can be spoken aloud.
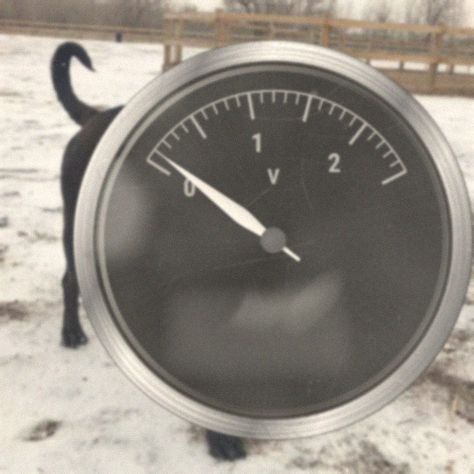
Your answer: 0.1 V
